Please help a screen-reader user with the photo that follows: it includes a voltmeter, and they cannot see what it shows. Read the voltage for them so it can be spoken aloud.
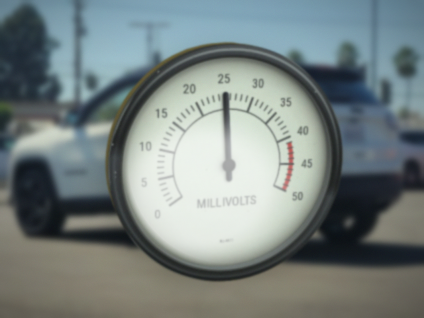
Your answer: 25 mV
